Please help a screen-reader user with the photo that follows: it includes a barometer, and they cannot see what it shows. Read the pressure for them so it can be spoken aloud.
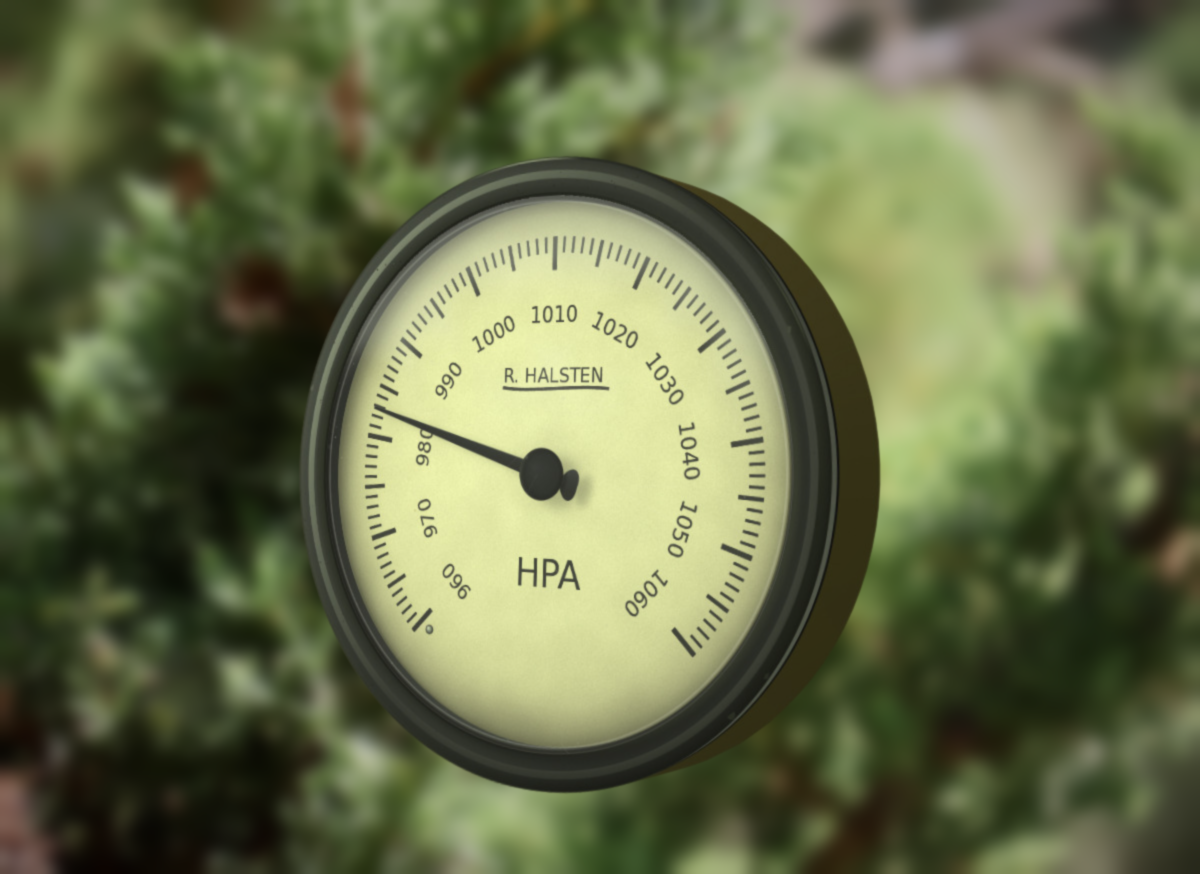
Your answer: 983 hPa
